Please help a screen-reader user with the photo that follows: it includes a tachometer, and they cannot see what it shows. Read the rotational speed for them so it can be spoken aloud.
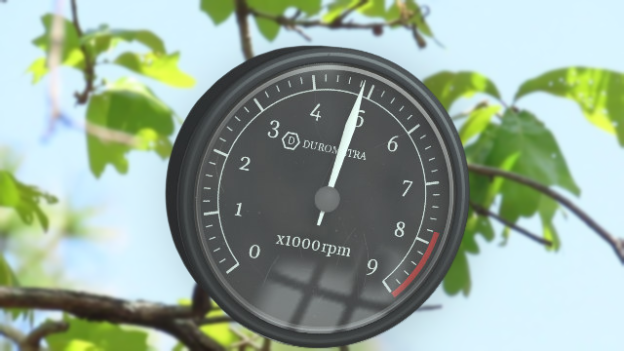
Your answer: 4800 rpm
